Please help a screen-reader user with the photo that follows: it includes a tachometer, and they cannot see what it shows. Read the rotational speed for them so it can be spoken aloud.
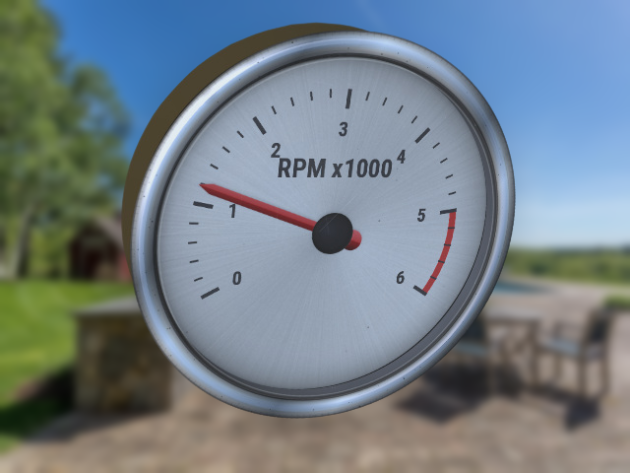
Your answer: 1200 rpm
